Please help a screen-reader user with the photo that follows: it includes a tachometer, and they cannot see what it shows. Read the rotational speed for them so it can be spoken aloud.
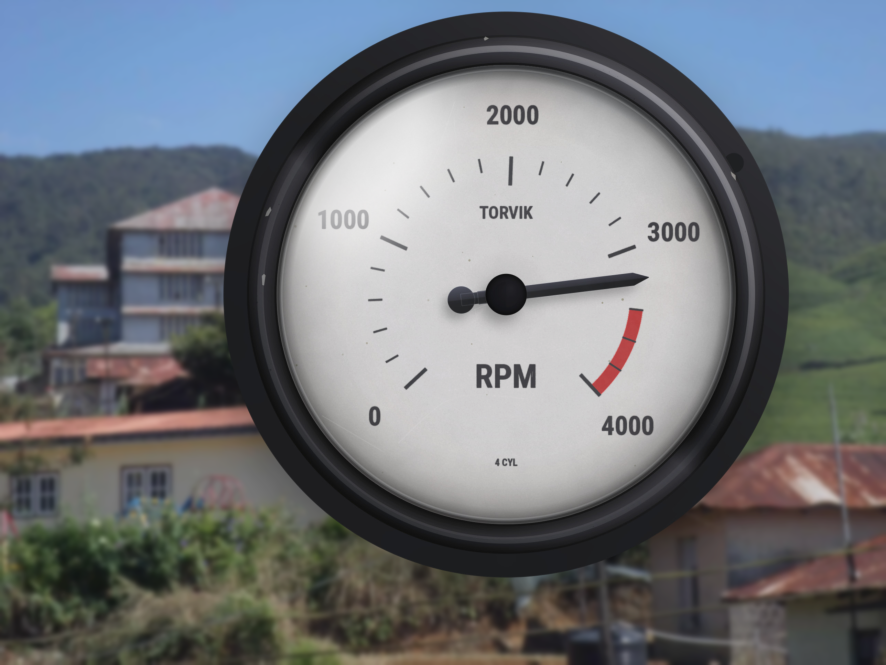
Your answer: 3200 rpm
